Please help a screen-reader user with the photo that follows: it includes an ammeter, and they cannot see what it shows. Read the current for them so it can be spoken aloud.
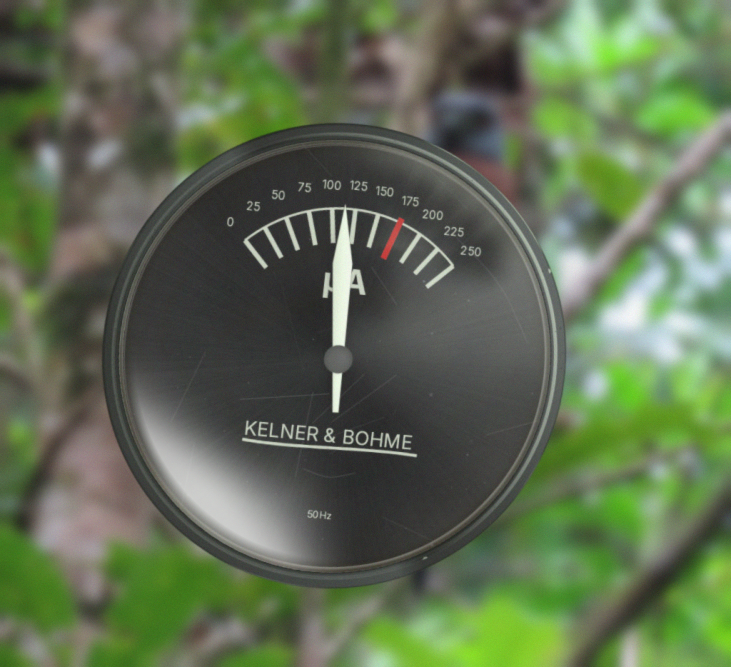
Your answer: 112.5 µA
